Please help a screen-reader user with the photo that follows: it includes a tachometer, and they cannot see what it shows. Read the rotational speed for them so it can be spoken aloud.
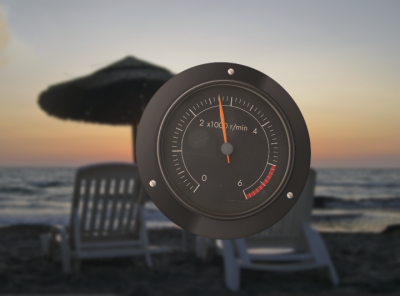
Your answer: 2700 rpm
